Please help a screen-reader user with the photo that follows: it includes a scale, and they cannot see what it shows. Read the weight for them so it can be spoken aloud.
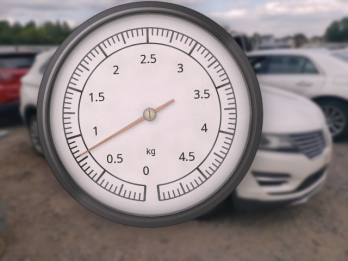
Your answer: 0.8 kg
